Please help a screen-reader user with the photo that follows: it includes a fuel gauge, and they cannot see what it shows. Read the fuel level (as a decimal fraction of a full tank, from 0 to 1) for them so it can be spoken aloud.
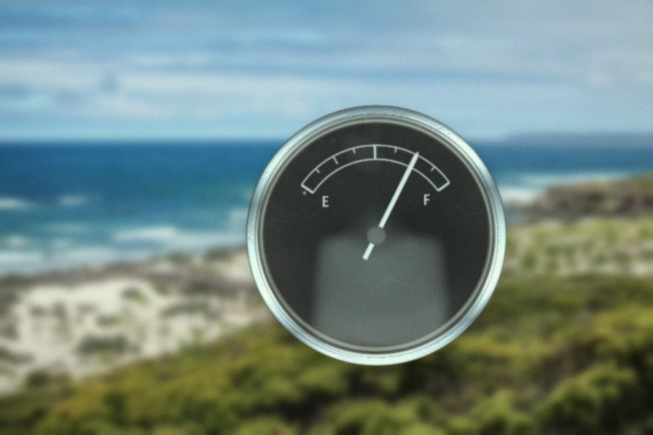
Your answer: 0.75
